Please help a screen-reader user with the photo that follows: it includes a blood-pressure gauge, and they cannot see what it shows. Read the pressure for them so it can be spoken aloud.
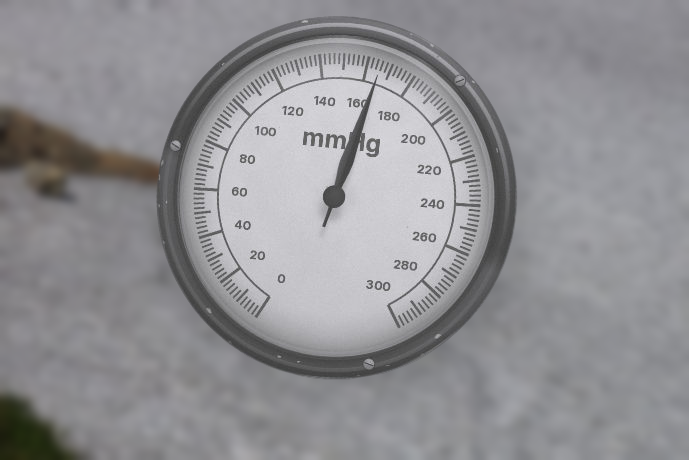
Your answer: 166 mmHg
